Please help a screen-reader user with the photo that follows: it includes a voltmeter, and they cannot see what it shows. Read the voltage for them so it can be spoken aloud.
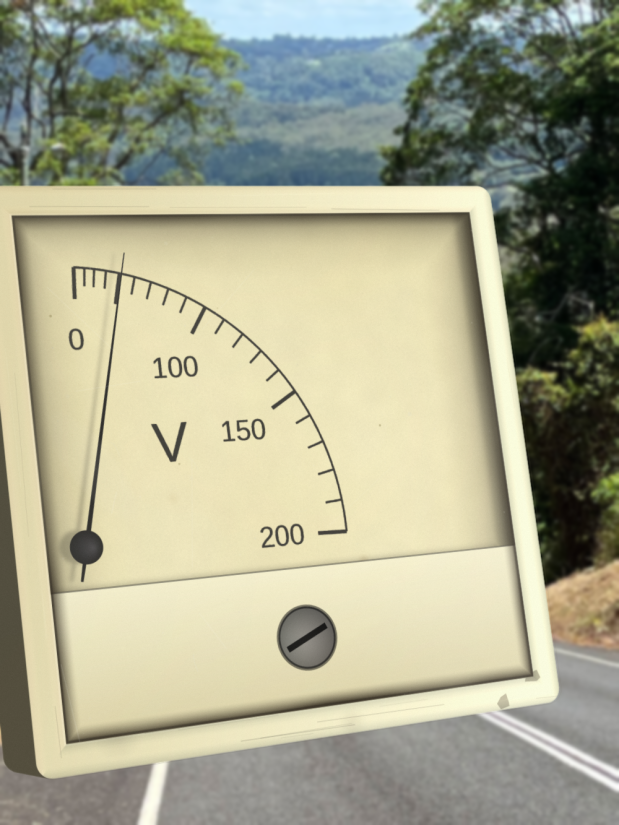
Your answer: 50 V
